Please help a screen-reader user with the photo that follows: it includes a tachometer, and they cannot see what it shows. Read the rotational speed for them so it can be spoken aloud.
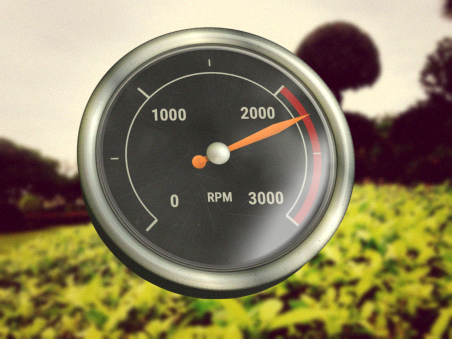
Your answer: 2250 rpm
